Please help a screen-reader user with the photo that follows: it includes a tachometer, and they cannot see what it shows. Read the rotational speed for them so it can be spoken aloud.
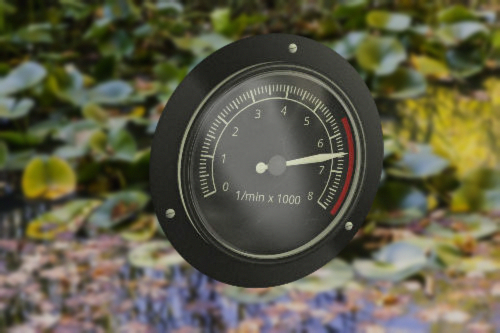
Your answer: 6500 rpm
